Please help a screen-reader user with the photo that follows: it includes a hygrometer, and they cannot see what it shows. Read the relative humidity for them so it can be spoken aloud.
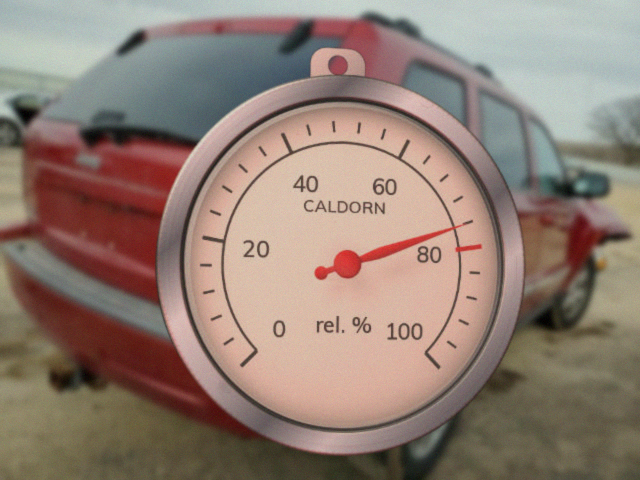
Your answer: 76 %
